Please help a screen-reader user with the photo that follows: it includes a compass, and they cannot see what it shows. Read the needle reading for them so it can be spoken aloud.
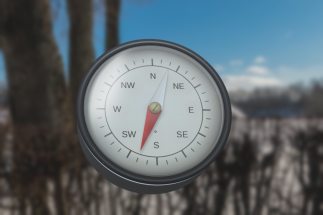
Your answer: 200 °
